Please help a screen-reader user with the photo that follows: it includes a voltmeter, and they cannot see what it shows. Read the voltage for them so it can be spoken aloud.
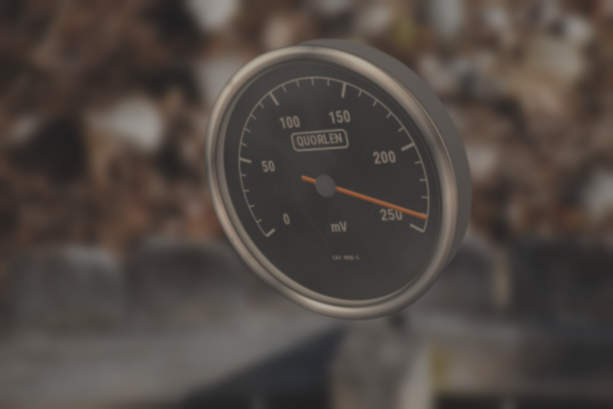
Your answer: 240 mV
